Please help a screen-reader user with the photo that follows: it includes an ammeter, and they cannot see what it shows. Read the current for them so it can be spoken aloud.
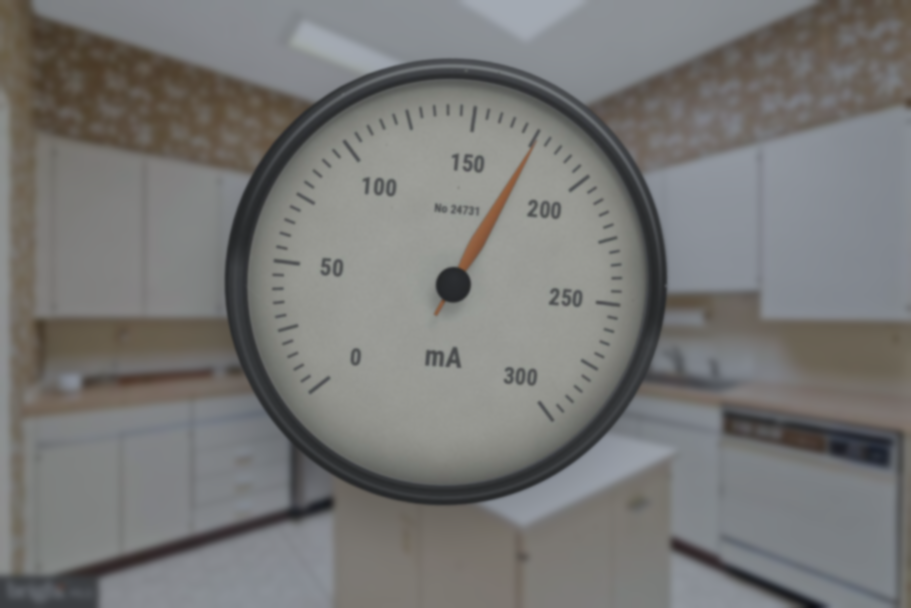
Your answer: 175 mA
